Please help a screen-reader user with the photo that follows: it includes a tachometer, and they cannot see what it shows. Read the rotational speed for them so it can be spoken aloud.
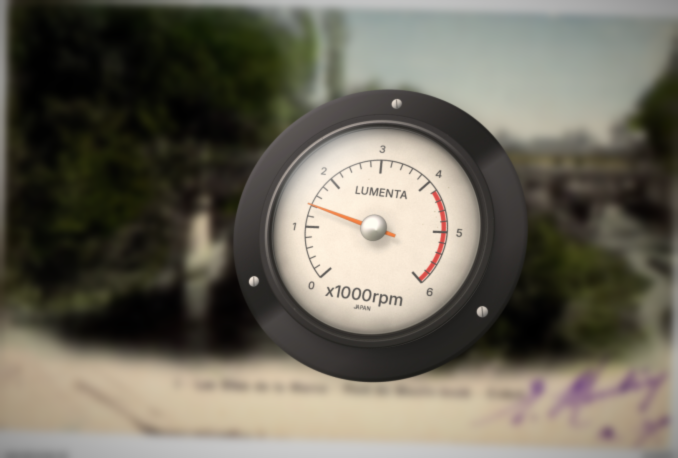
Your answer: 1400 rpm
